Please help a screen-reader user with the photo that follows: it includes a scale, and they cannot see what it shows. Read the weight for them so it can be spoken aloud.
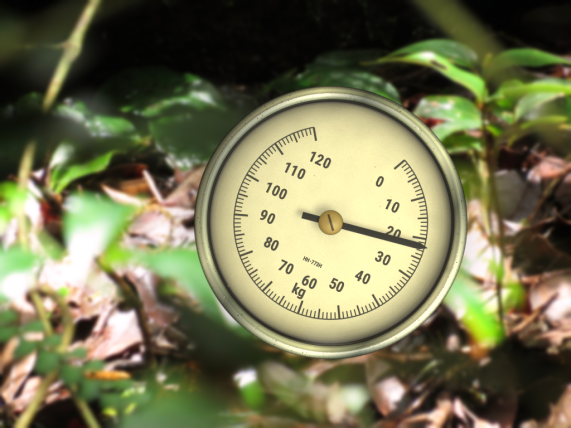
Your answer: 22 kg
